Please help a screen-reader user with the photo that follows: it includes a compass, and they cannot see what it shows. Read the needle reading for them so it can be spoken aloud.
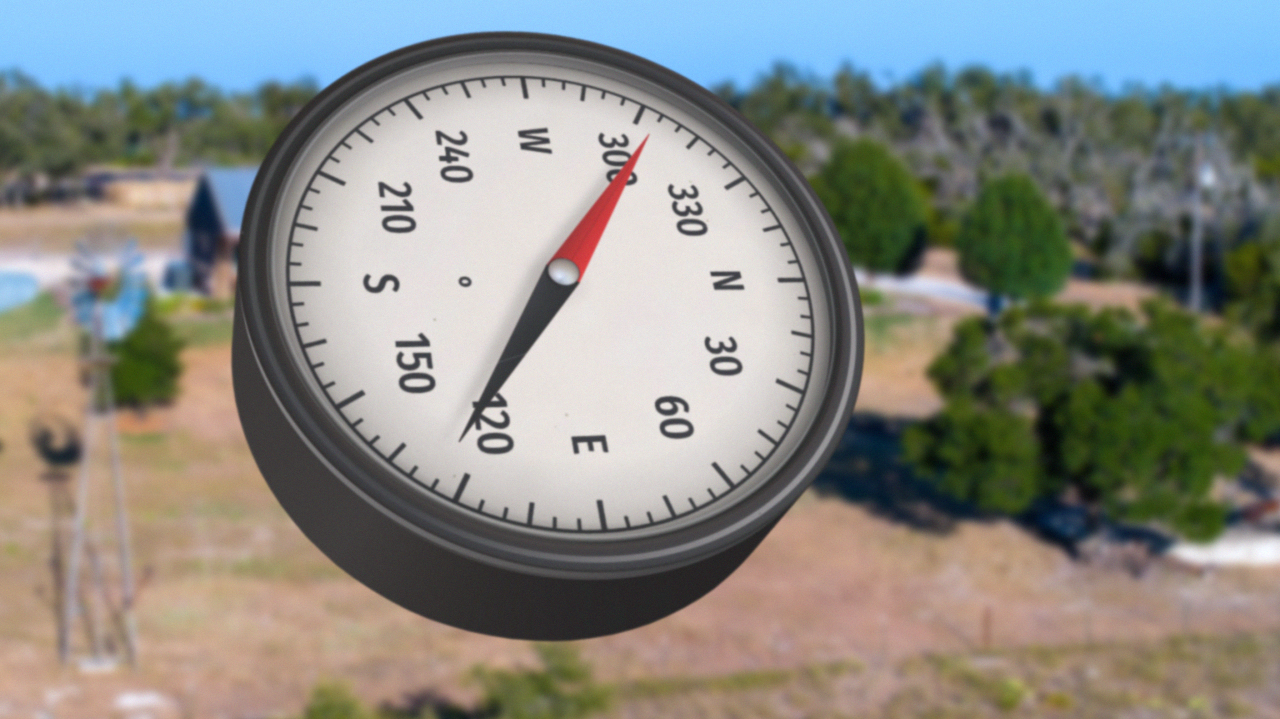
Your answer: 305 °
